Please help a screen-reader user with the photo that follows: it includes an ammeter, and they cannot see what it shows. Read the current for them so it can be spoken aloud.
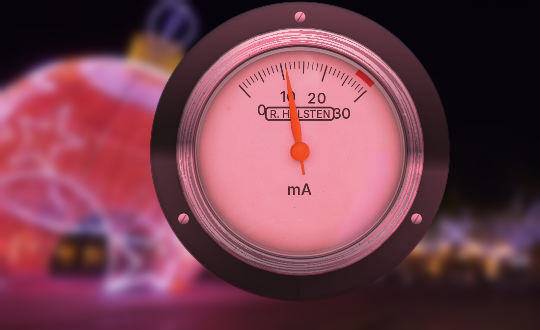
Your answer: 11 mA
